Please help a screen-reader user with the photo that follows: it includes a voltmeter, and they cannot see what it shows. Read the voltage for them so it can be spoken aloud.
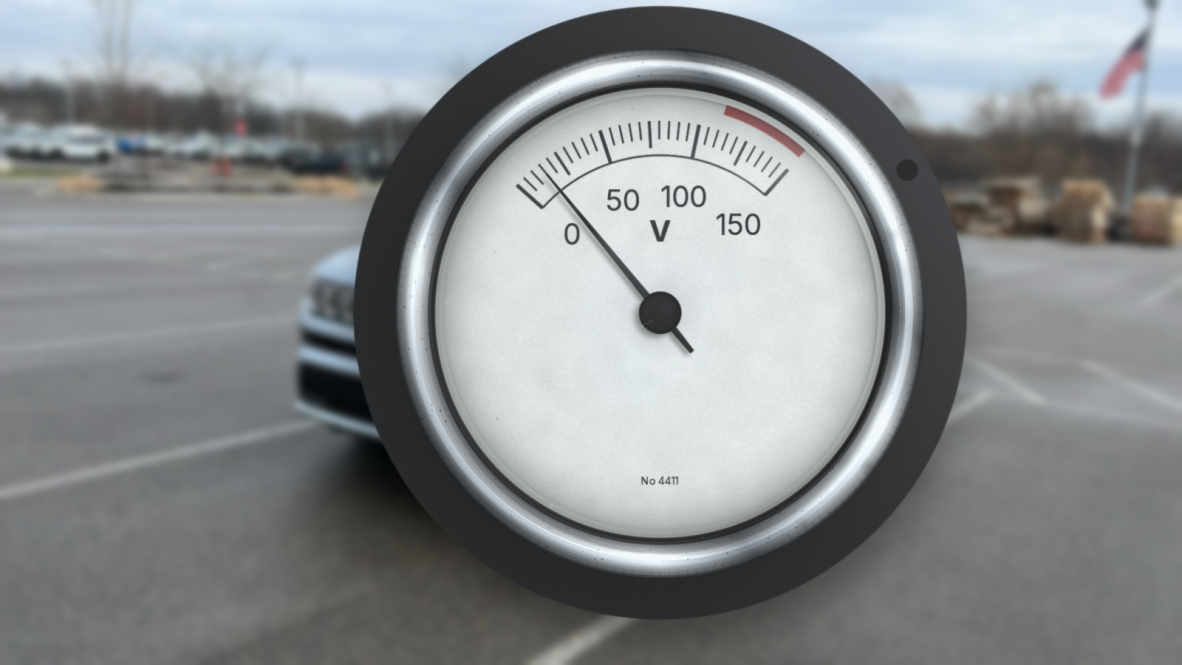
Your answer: 15 V
